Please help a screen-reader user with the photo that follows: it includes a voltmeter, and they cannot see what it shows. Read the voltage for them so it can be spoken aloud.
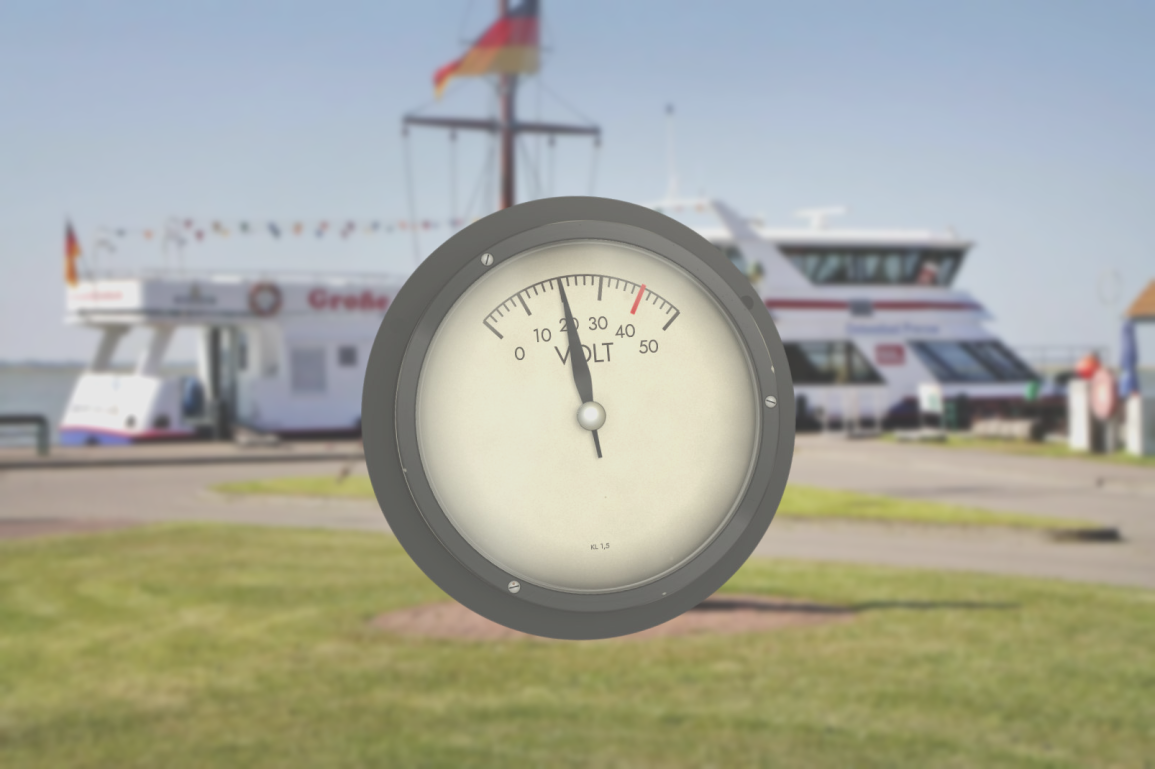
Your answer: 20 V
